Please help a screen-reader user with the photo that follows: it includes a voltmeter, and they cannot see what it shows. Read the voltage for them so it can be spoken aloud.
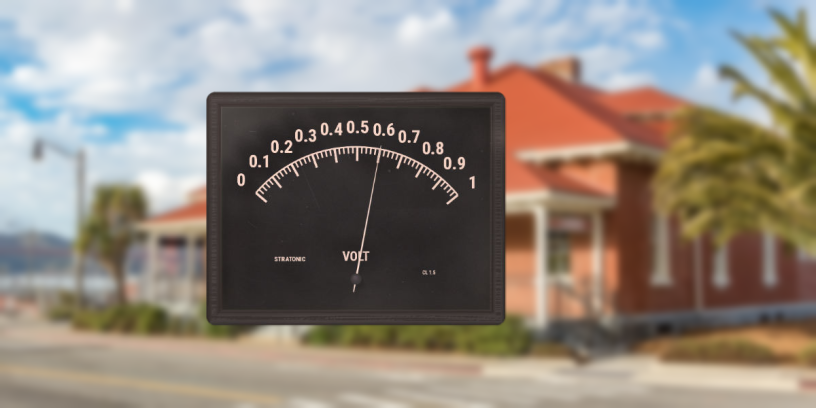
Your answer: 0.6 V
